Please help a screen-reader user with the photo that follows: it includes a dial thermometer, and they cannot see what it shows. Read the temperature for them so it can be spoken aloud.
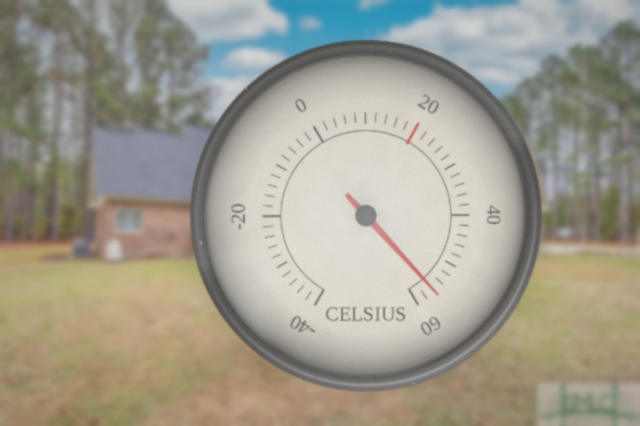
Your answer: 56 °C
